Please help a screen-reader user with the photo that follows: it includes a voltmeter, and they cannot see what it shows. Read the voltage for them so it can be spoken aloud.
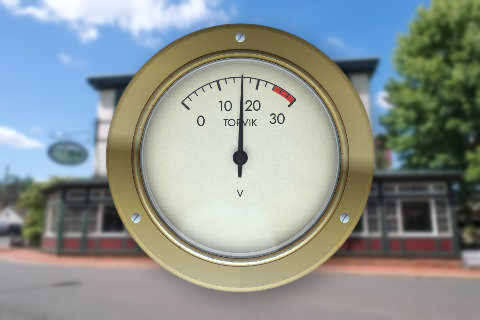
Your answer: 16 V
